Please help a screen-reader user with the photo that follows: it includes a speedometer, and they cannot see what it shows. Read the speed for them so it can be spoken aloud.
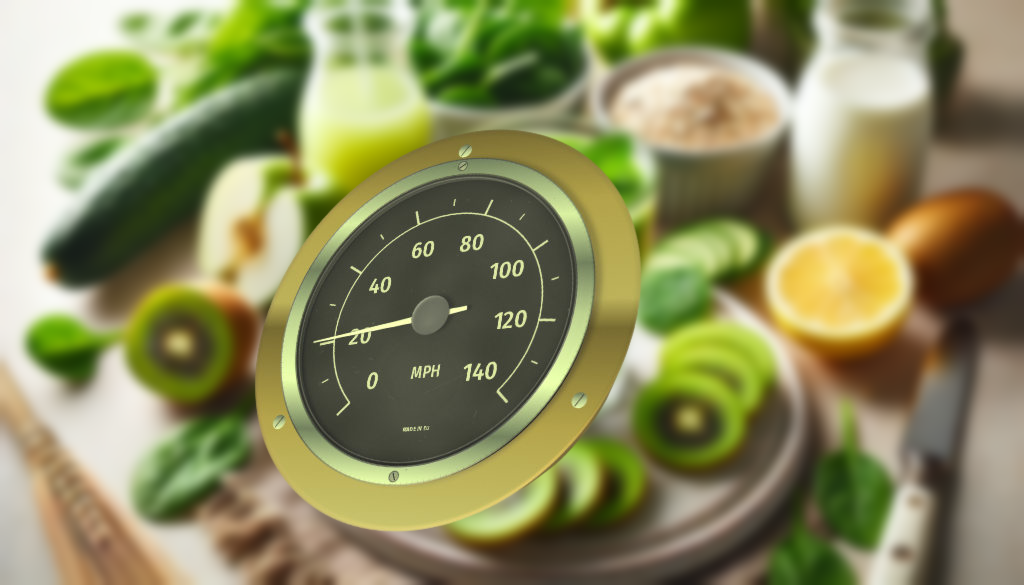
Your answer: 20 mph
